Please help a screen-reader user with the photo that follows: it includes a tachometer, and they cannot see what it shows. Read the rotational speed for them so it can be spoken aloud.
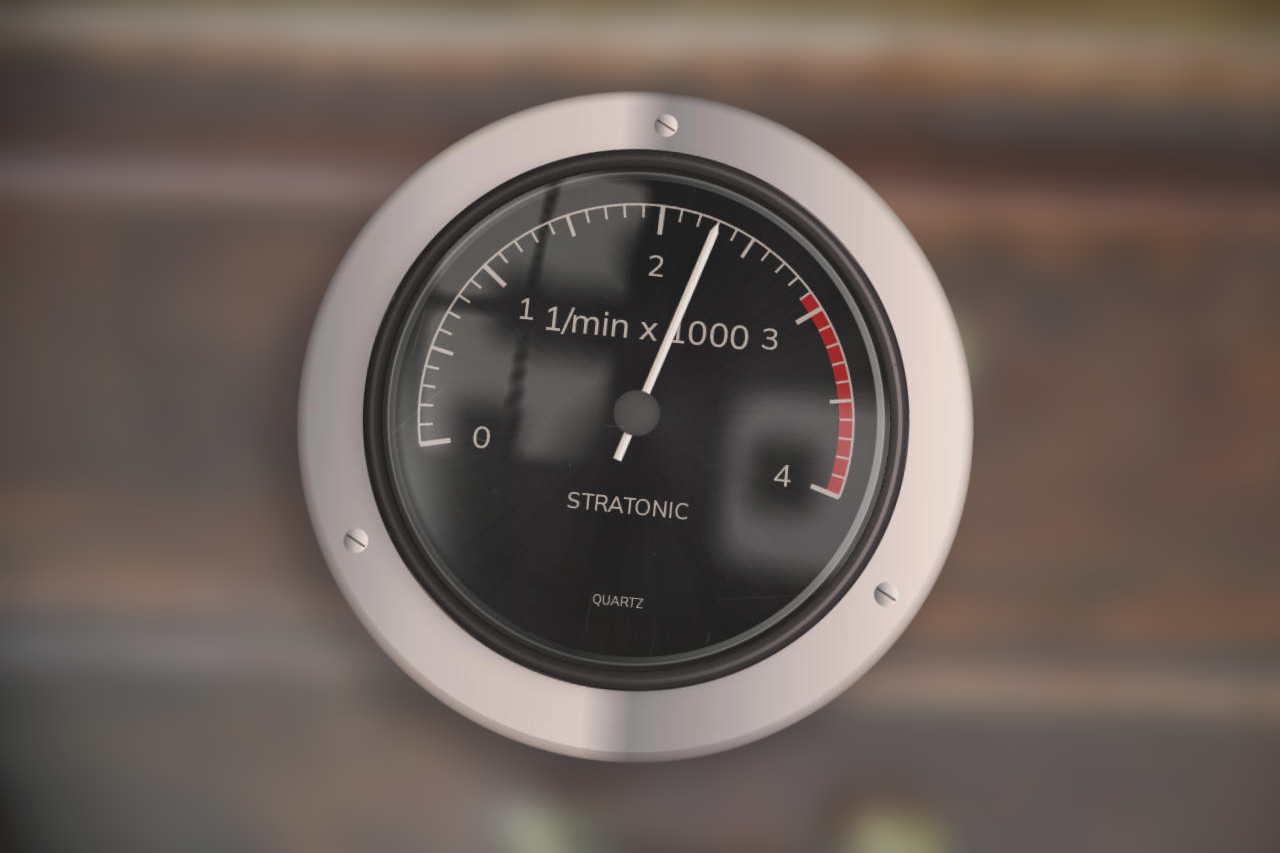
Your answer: 2300 rpm
